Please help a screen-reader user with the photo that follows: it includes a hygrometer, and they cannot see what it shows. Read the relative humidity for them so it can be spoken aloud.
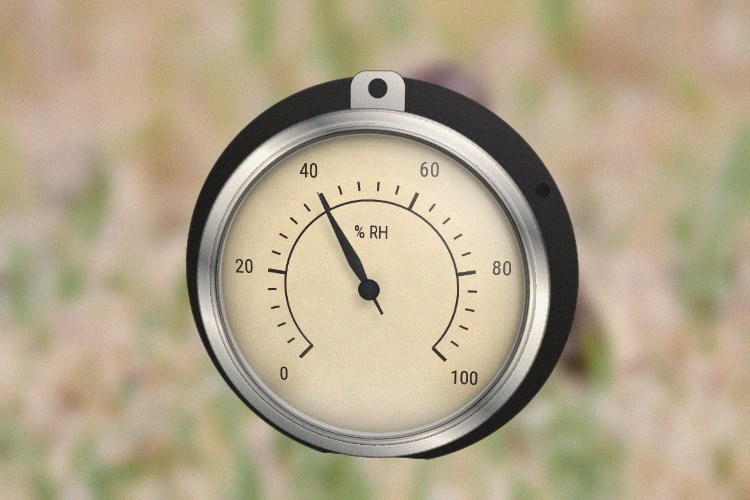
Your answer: 40 %
